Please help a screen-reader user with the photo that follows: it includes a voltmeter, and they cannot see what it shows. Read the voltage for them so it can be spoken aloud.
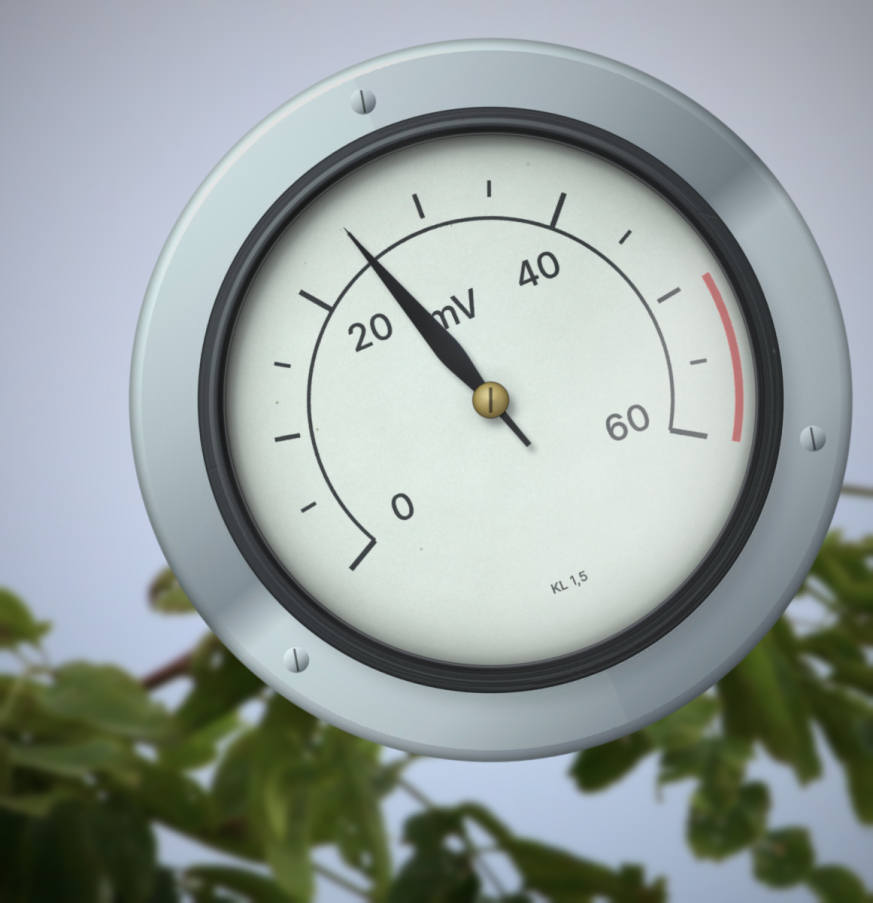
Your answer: 25 mV
